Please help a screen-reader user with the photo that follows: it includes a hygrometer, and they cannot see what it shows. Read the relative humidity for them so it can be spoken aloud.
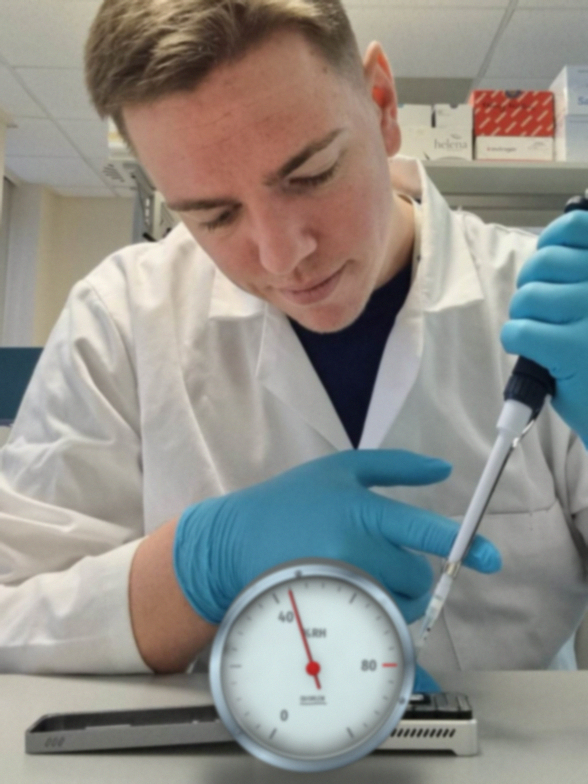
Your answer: 44 %
